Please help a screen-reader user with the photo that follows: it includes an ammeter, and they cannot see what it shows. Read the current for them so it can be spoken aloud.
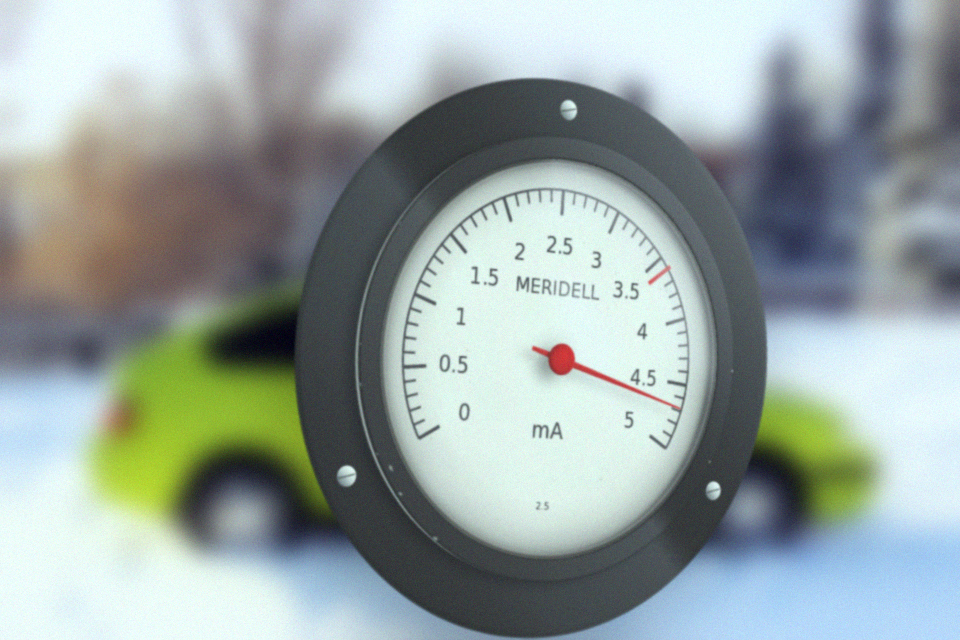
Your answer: 4.7 mA
